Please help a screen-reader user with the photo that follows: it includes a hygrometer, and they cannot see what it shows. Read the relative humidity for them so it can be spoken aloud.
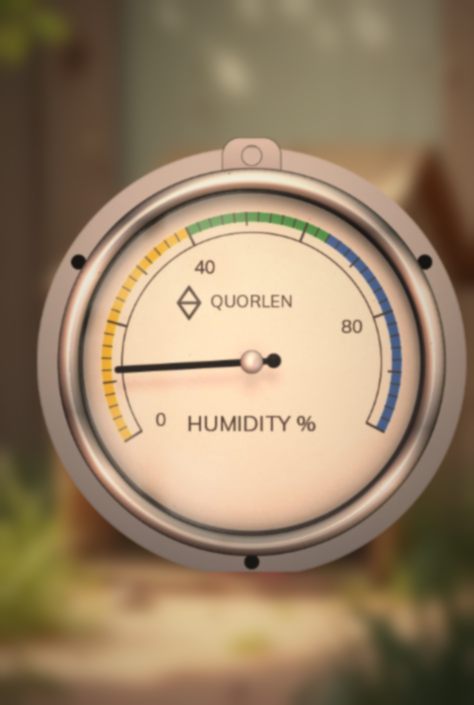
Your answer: 12 %
